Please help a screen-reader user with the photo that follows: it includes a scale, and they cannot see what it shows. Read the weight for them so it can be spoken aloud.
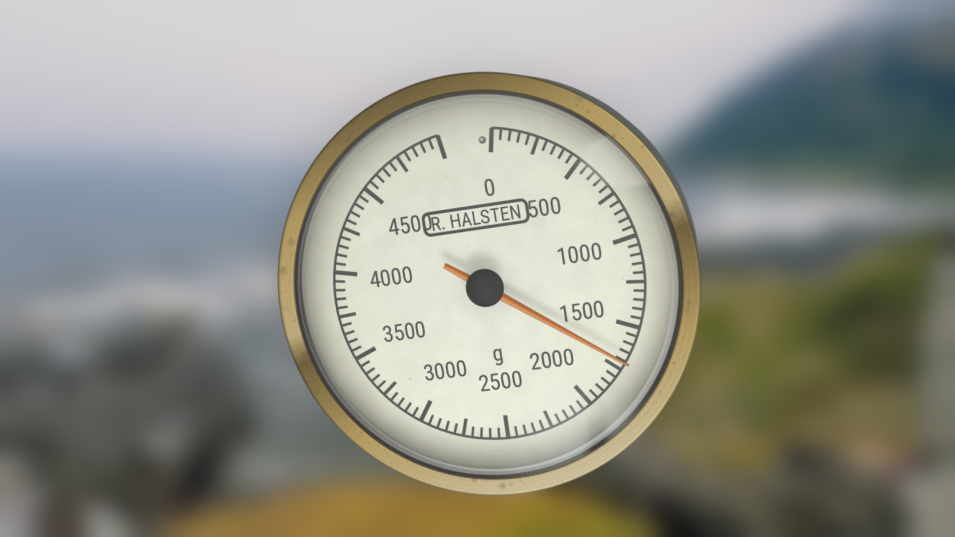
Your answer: 1700 g
